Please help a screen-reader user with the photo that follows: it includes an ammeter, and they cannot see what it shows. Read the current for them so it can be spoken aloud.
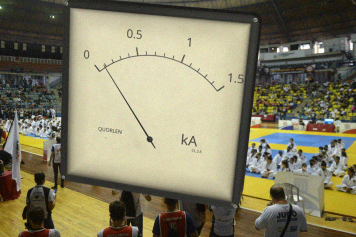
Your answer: 0.1 kA
